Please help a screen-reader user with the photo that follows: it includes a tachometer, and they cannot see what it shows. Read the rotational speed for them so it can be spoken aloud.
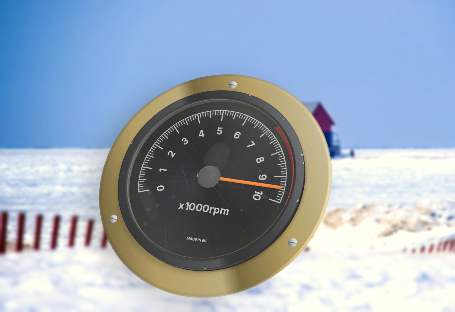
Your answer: 9500 rpm
